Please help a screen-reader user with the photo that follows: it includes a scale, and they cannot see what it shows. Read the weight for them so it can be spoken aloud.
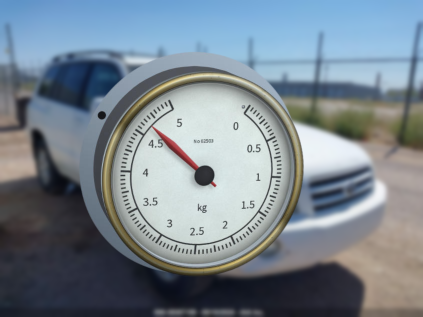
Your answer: 4.65 kg
